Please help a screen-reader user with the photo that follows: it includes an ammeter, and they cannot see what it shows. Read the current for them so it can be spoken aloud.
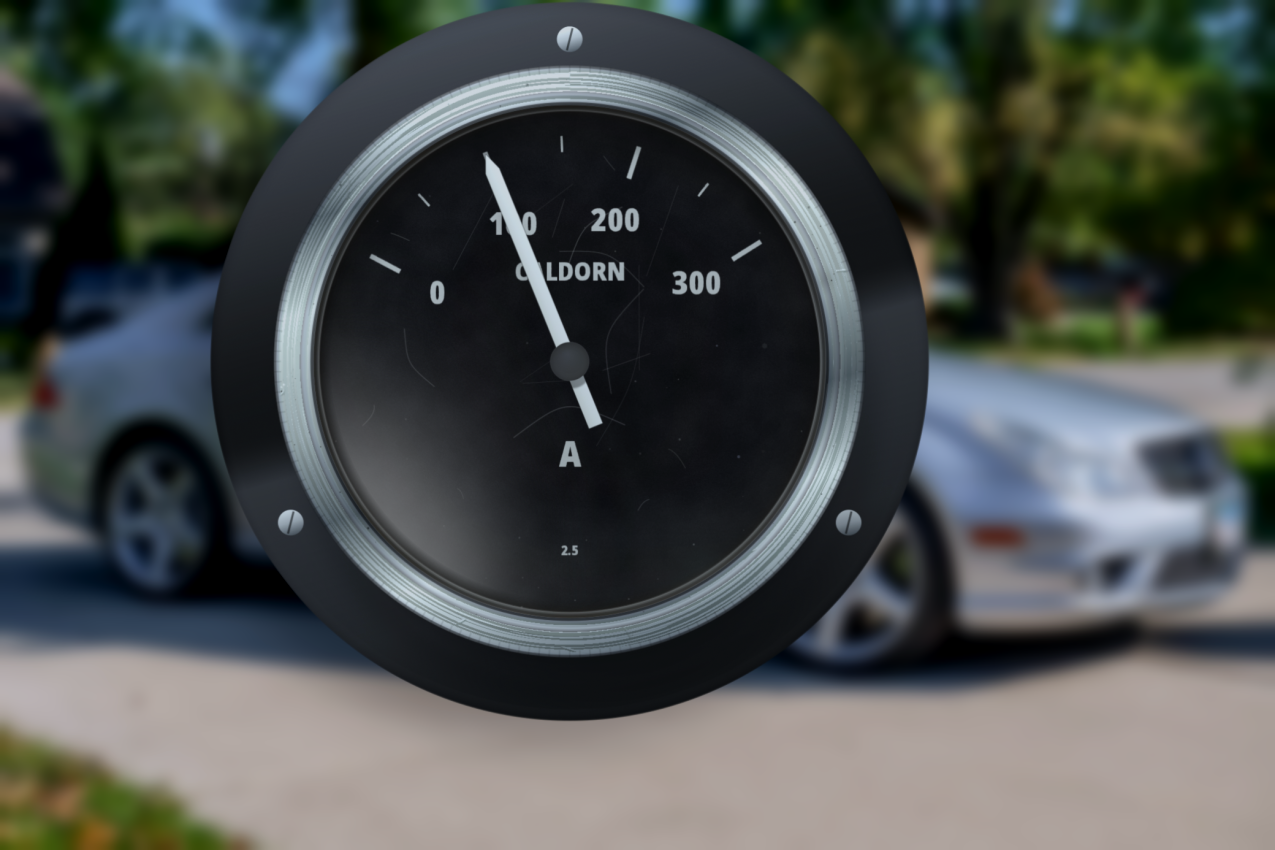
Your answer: 100 A
